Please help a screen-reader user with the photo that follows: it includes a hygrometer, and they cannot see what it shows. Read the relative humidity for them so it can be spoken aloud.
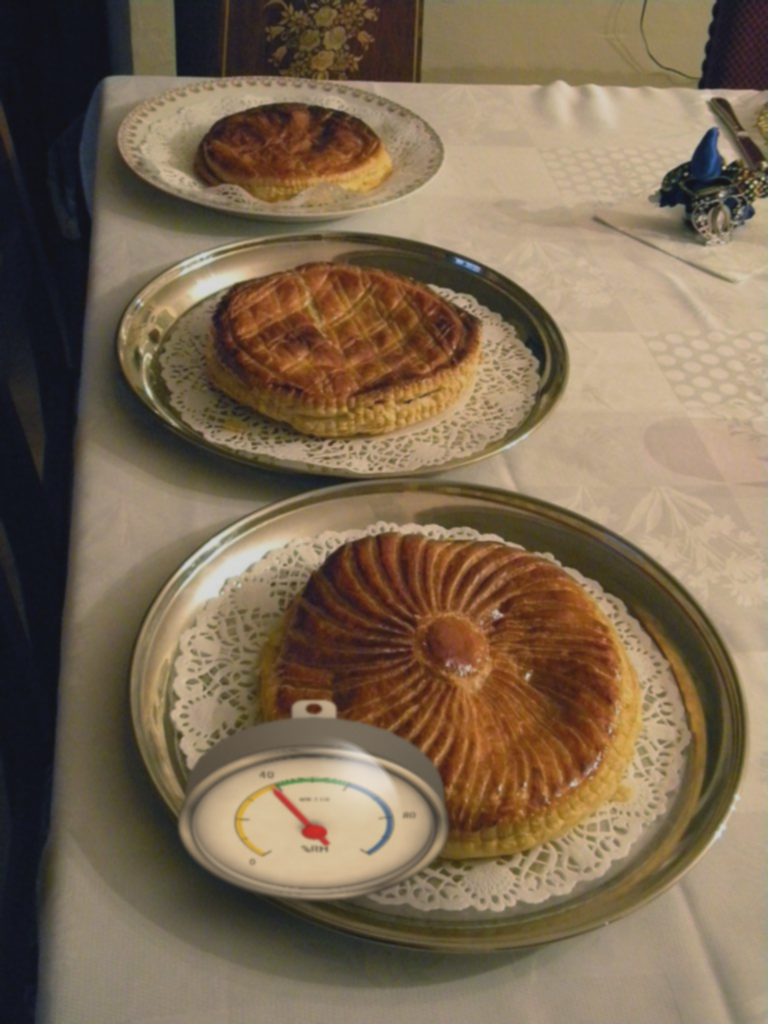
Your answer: 40 %
